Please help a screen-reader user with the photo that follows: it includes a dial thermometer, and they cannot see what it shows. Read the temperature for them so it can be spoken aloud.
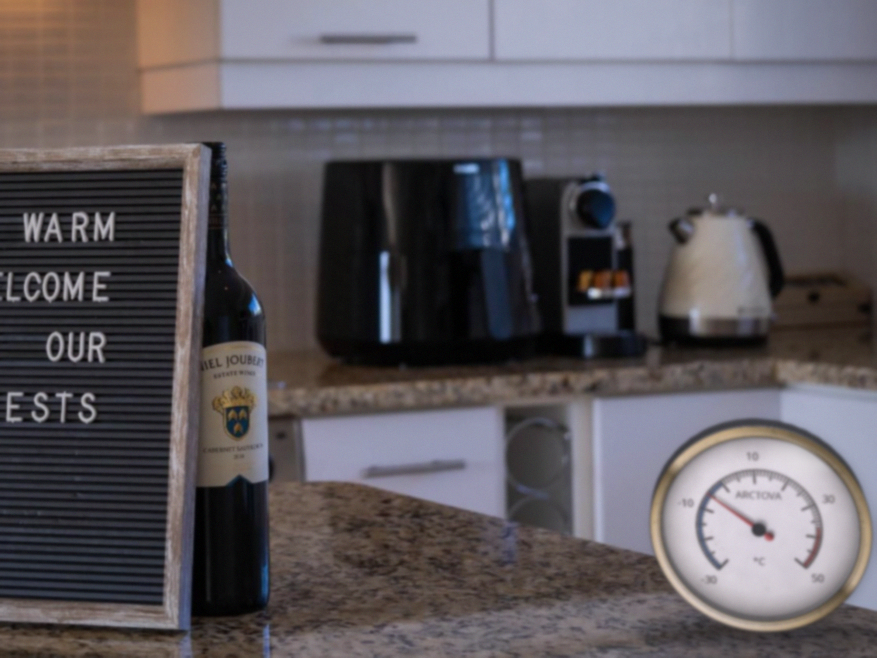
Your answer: -5 °C
